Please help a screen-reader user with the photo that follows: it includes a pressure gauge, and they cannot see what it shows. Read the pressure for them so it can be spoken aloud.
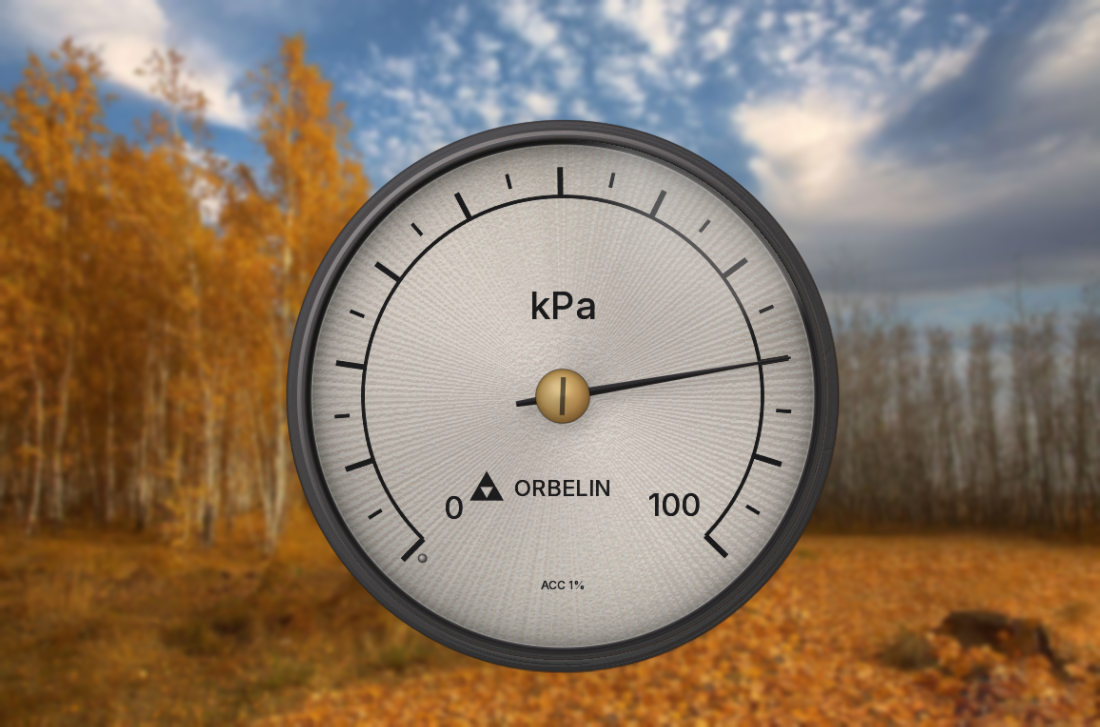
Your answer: 80 kPa
